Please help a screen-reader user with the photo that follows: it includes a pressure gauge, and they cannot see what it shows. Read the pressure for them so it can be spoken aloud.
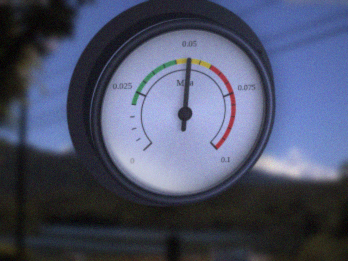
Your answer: 0.05 MPa
